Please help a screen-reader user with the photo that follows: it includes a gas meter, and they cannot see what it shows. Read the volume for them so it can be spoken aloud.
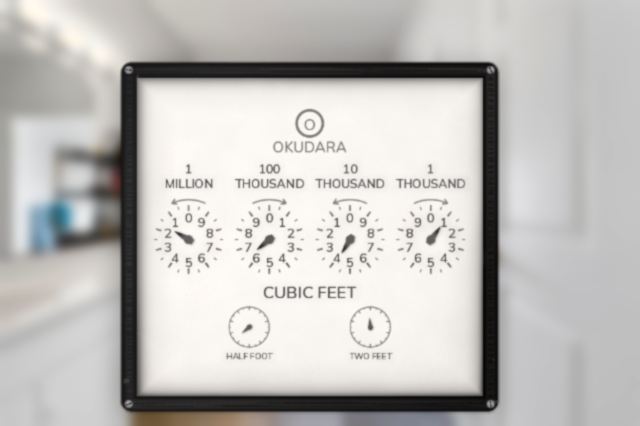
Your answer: 164100 ft³
